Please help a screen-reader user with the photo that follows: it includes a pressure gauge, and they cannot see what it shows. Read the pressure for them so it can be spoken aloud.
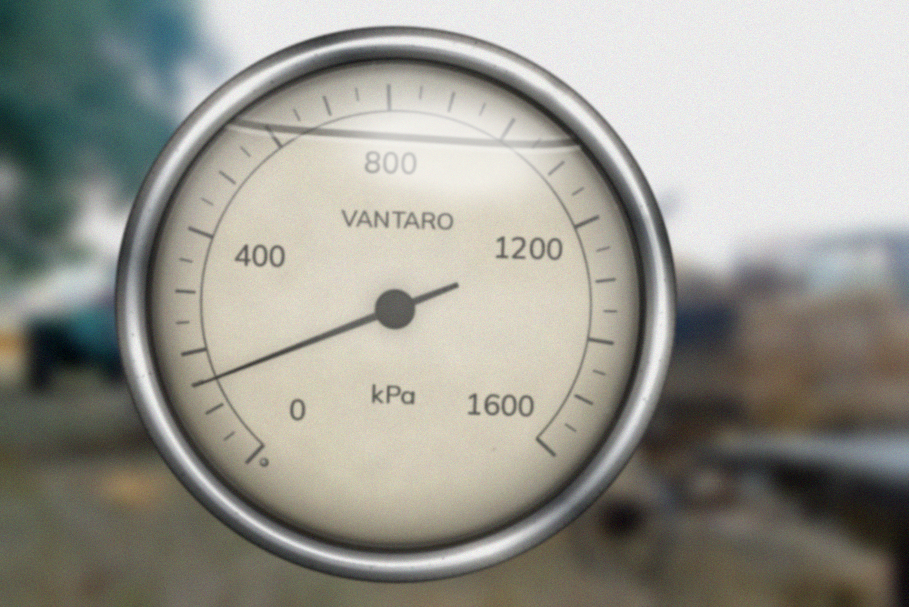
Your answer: 150 kPa
